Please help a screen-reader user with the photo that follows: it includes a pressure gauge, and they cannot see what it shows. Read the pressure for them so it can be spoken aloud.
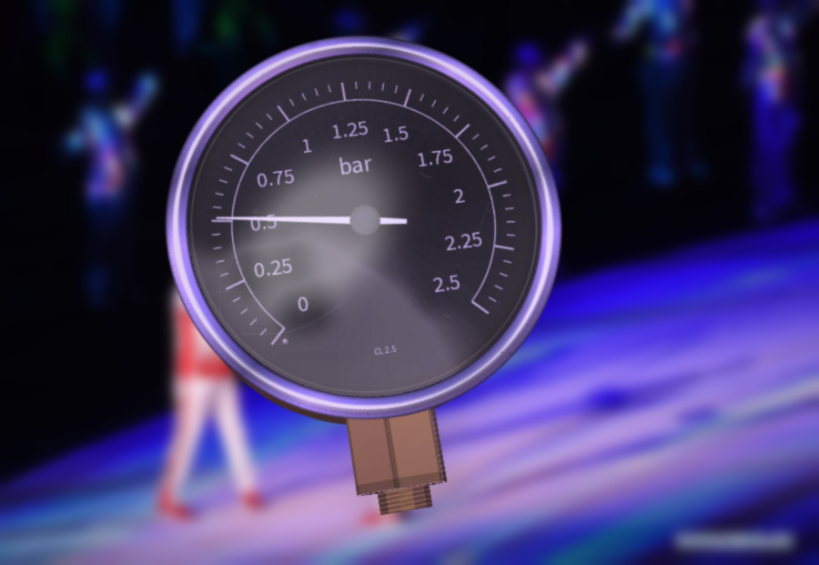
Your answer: 0.5 bar
